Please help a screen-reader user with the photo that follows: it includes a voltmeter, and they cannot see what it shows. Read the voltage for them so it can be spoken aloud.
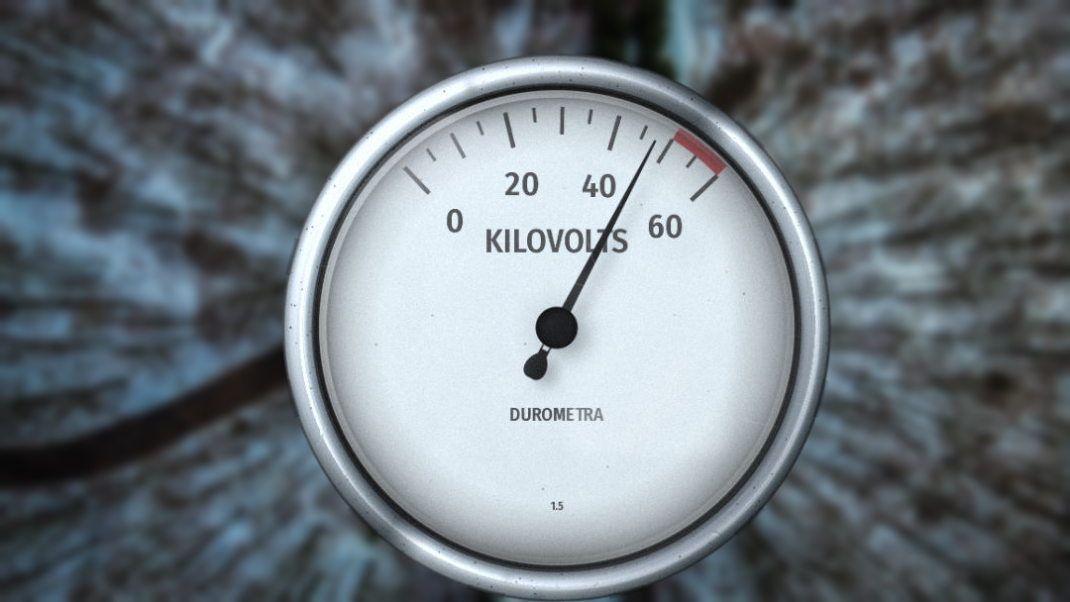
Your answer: 47.5 kV
